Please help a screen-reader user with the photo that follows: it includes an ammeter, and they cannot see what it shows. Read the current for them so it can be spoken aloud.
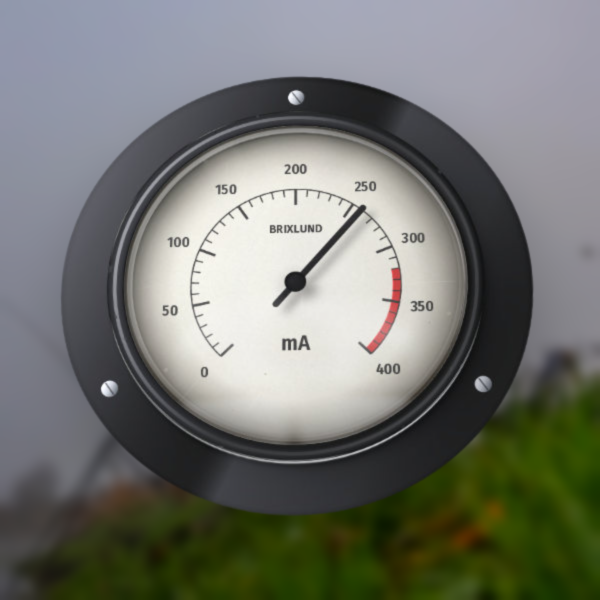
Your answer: 260 mA
